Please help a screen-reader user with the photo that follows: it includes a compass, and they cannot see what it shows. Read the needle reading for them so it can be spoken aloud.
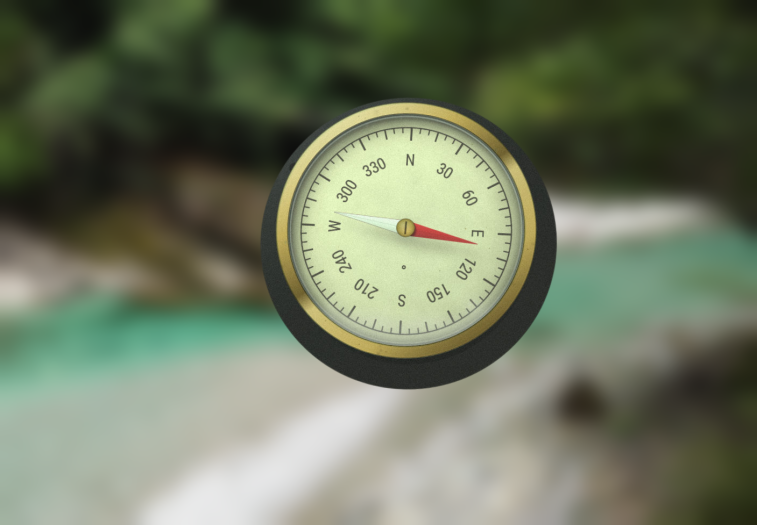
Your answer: 100 °
